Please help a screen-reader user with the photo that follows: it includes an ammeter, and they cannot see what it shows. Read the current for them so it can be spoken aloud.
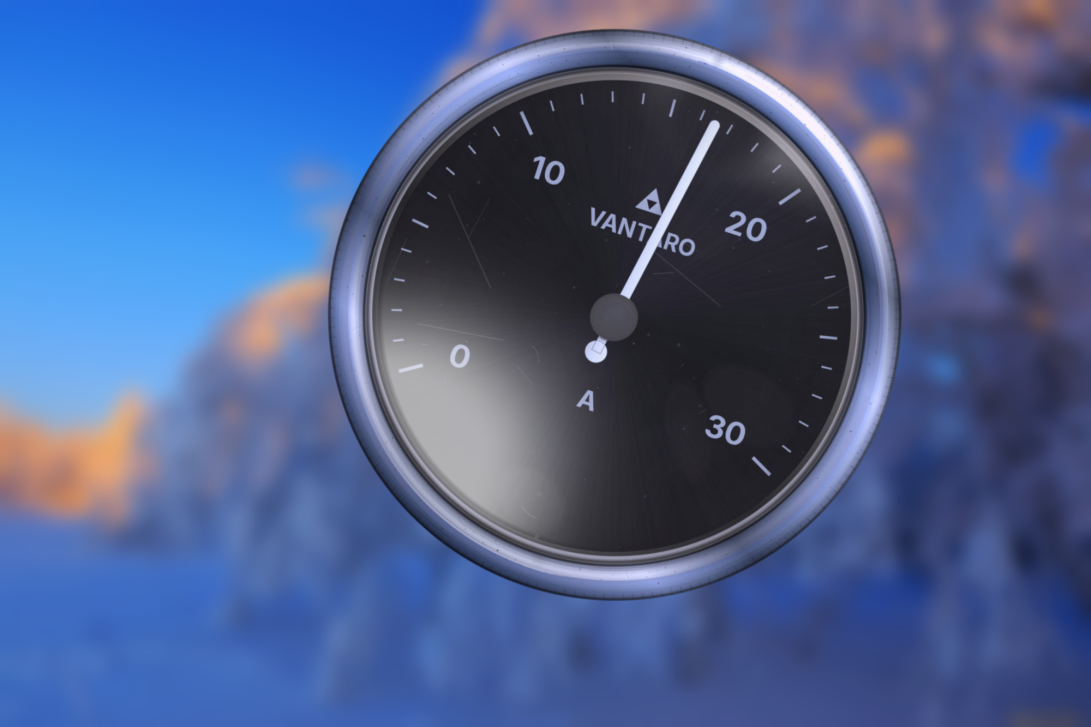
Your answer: 16.5 A
